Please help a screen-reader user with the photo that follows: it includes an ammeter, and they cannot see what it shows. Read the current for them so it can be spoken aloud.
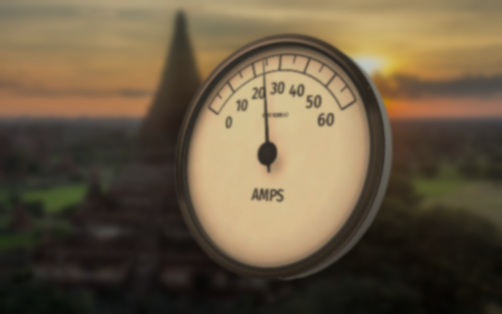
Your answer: 25 A
